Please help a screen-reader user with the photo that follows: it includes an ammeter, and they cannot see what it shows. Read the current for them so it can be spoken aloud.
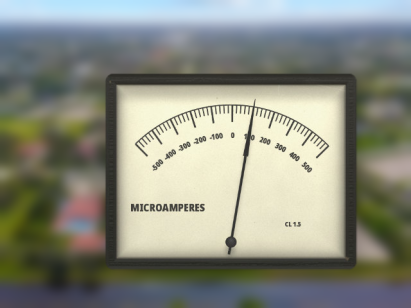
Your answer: 100 µA
